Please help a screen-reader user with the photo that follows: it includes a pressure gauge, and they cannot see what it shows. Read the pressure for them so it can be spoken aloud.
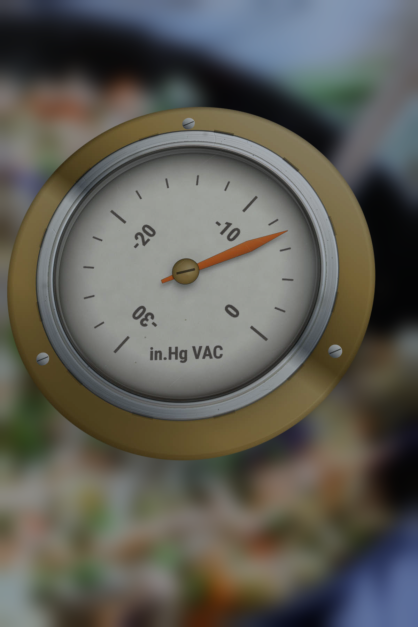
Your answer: -7 inHg
